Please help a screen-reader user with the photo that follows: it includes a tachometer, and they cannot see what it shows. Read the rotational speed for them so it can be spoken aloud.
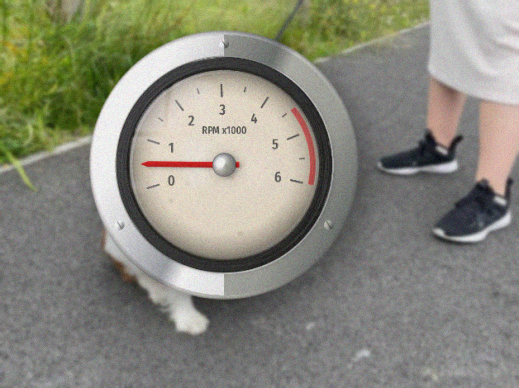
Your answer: 500 rpm
